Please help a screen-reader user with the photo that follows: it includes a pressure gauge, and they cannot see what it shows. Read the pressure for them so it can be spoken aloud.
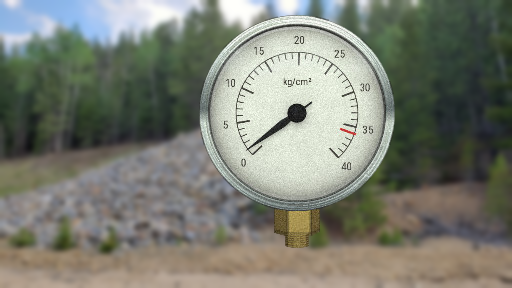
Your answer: 1 kg/cm²
